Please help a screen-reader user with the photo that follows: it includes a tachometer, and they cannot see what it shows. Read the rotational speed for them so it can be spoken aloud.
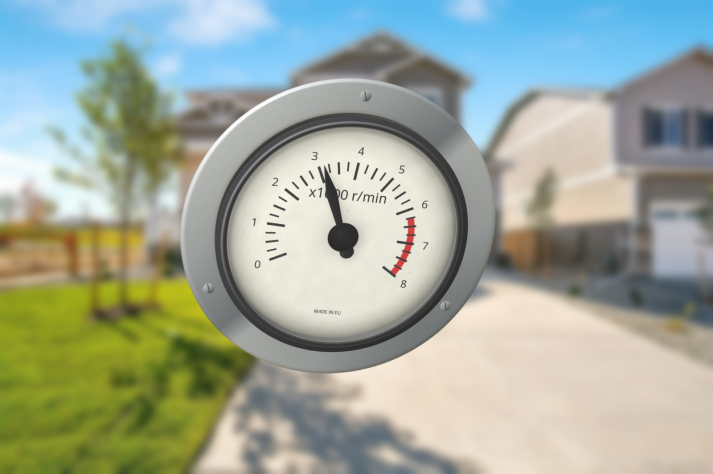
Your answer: 3125 rpm
